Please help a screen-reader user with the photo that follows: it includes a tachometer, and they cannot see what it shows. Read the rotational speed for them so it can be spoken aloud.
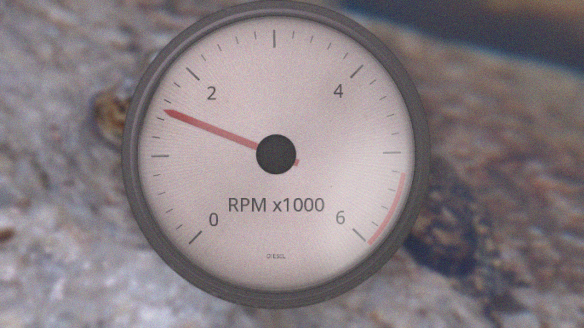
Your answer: 1500 rpm
